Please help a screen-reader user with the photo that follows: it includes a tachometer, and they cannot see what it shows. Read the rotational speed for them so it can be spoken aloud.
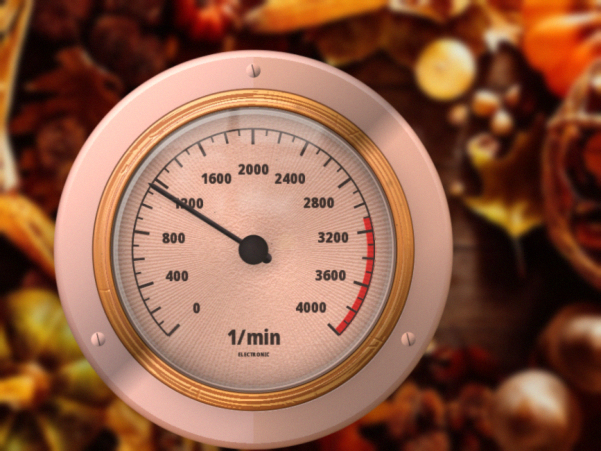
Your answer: 1150 rpm
